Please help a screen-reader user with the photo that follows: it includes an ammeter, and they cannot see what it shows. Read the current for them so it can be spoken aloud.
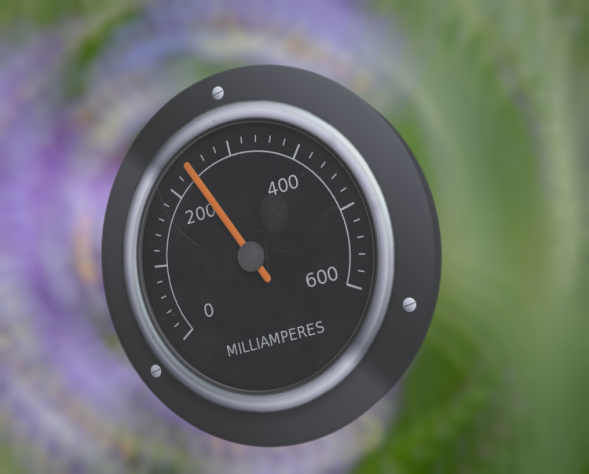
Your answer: 240 mA
